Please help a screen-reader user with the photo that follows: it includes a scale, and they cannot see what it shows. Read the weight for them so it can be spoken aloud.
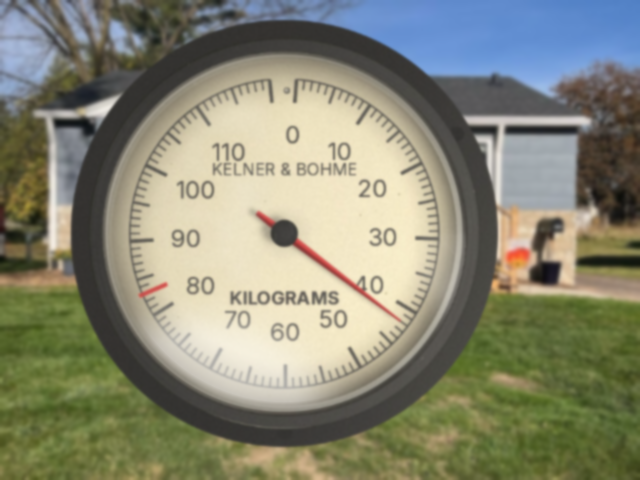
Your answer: 42 kg
